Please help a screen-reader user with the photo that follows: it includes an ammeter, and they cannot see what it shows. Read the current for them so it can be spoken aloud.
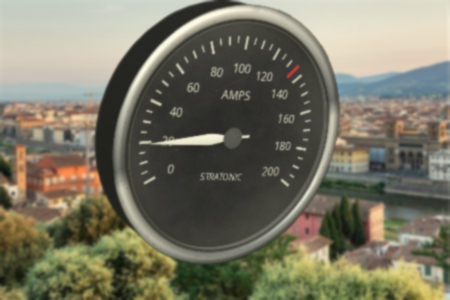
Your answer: 20 A
